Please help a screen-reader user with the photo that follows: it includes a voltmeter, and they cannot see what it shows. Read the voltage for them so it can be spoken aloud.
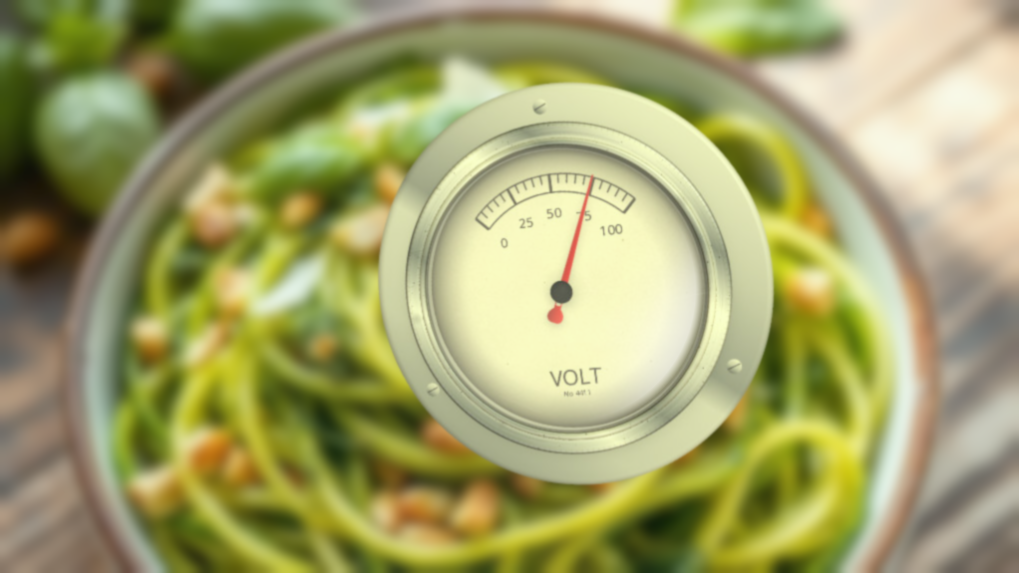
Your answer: 75 V
